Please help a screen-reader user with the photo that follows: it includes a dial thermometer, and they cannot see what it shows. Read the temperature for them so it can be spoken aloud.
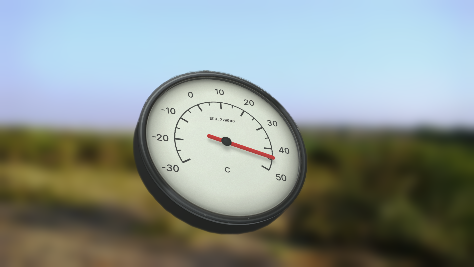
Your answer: 45 °C
